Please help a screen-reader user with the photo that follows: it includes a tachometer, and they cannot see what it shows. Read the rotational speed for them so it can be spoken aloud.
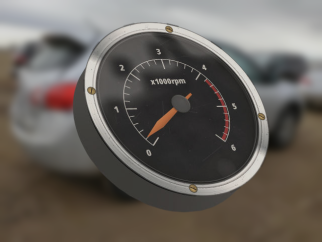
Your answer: 200 rpm
